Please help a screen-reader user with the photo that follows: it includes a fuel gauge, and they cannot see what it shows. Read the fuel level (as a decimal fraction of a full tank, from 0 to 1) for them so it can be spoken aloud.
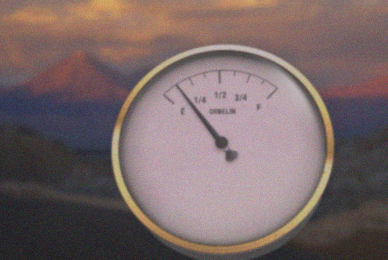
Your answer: 0.125
